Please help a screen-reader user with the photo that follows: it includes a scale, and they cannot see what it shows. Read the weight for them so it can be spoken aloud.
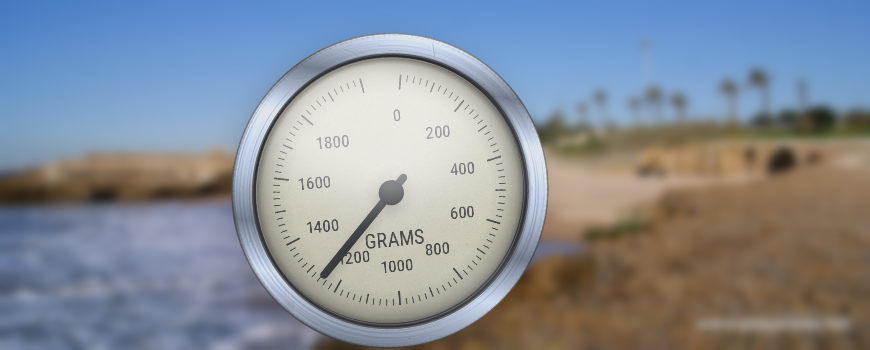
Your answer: 1260 g
